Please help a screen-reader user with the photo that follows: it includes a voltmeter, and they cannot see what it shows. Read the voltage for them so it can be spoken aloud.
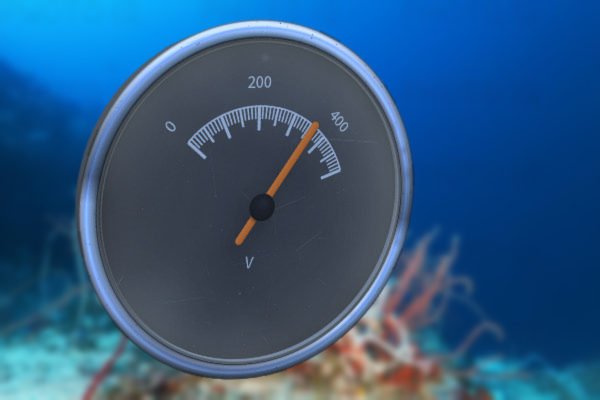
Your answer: 350 V
